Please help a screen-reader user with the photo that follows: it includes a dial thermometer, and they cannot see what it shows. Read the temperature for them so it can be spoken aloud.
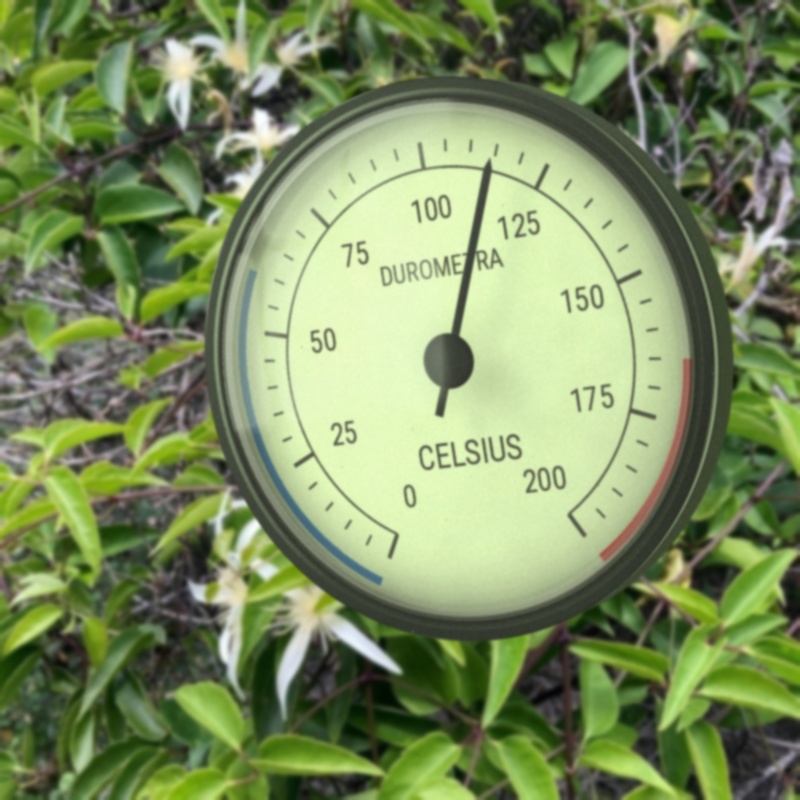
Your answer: 115 °C
